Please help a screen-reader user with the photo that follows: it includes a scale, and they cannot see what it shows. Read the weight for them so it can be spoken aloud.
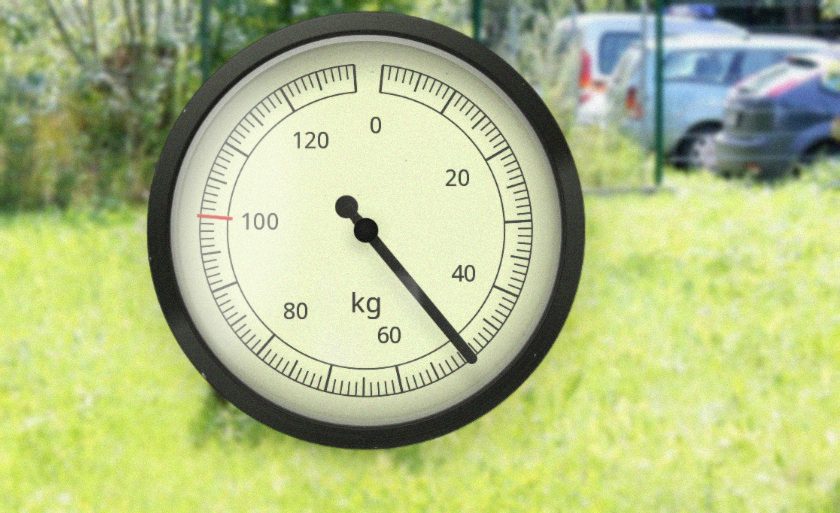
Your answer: 50 kg
